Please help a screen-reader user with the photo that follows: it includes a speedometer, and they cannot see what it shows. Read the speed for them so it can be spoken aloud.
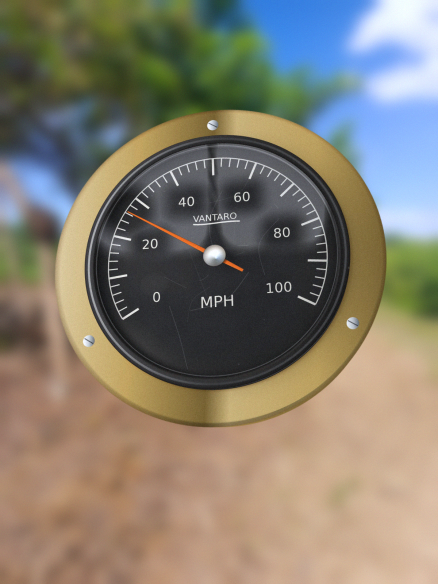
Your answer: 26 mph
